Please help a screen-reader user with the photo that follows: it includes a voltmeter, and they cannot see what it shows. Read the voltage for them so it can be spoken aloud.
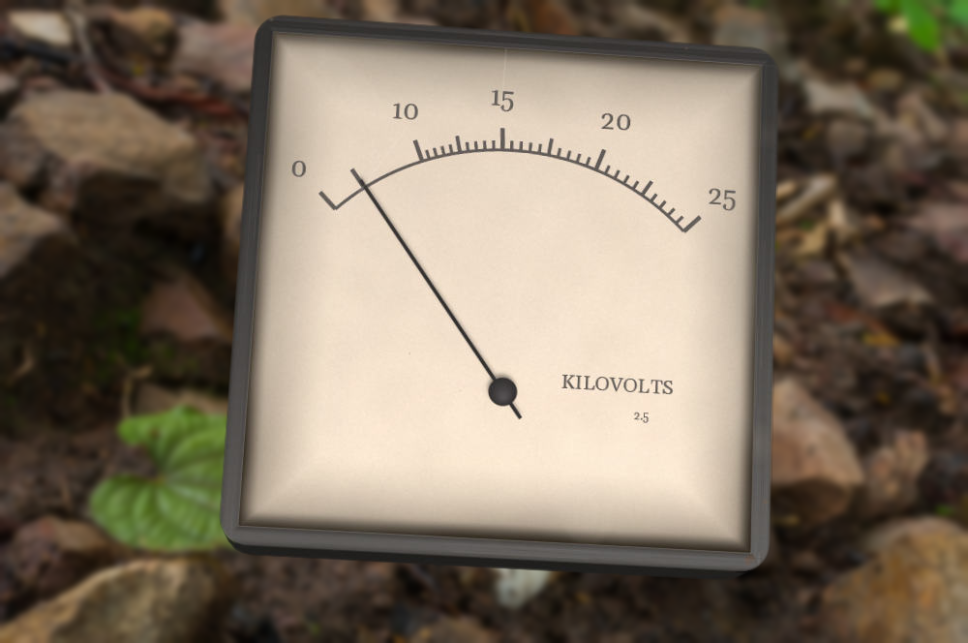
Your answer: 5 kV
